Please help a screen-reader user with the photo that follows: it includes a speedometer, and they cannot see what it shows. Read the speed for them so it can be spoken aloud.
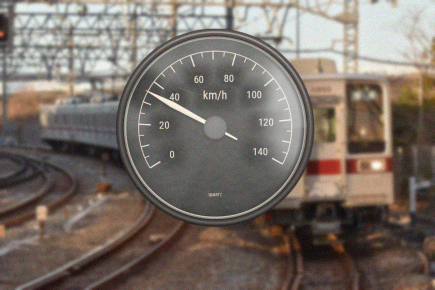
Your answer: 35 km/h
